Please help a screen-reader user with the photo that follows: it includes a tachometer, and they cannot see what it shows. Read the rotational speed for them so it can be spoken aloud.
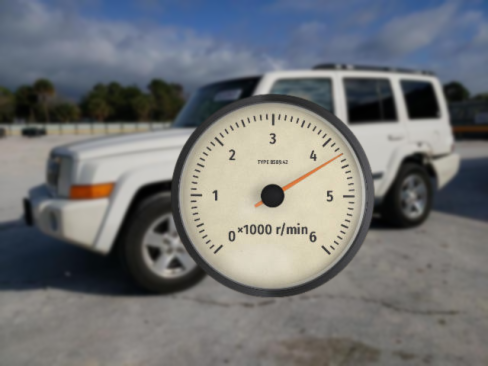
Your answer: 4300 rpm
